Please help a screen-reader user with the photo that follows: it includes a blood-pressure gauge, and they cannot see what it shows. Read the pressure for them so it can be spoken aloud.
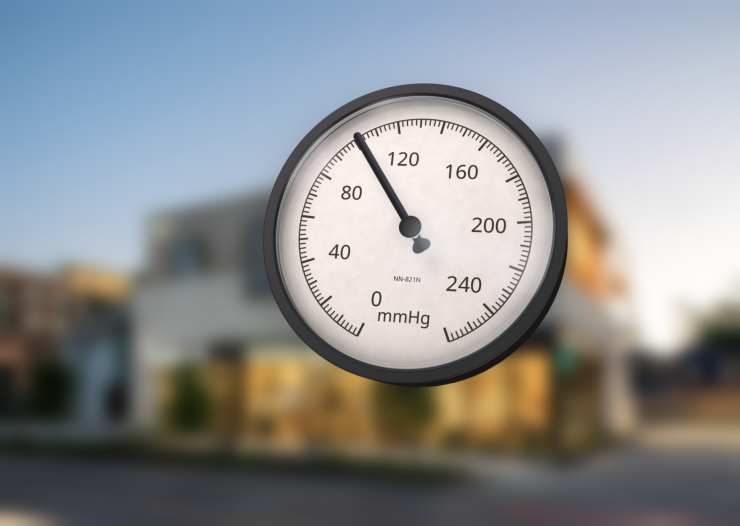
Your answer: 102 mmHg
